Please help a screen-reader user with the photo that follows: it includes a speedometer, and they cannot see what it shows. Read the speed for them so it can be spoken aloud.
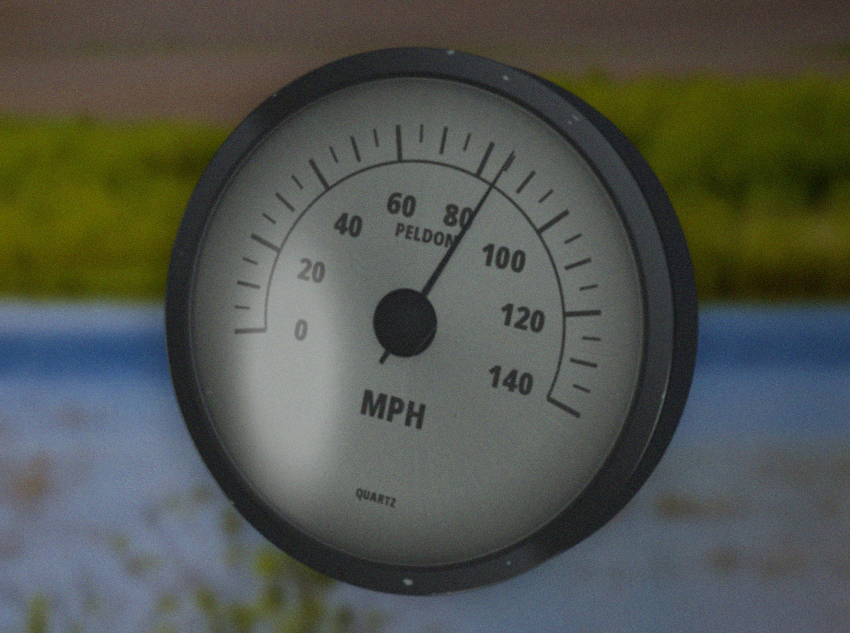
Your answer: 85 mph
